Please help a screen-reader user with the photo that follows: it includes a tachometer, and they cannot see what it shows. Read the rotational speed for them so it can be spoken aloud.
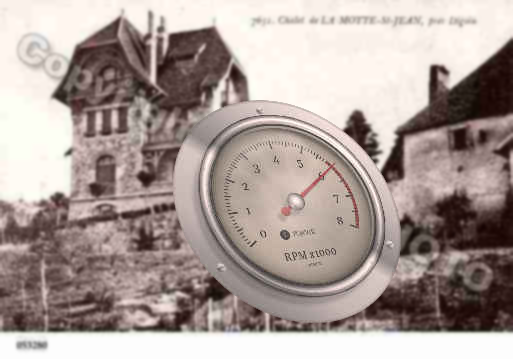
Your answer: 6000 rpm
